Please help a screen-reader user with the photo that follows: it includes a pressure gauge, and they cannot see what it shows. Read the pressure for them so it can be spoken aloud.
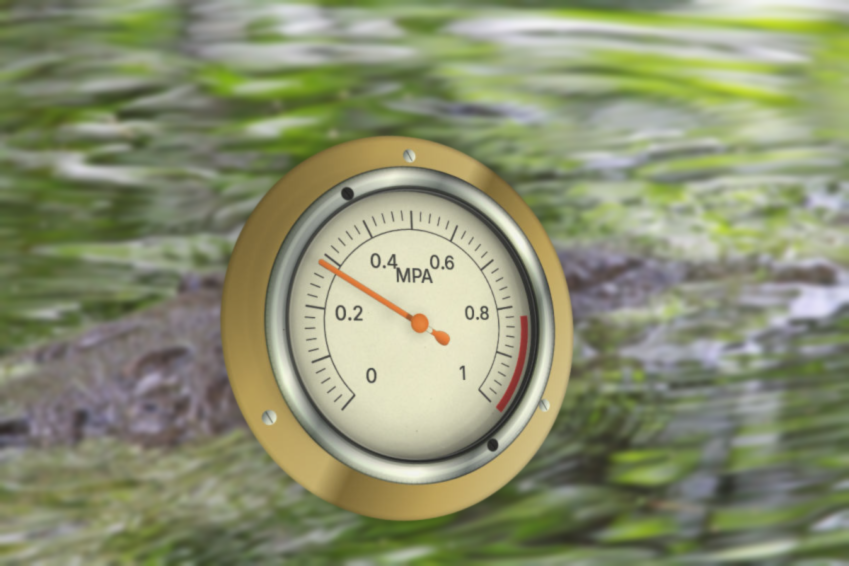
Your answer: 0.28 MPa
